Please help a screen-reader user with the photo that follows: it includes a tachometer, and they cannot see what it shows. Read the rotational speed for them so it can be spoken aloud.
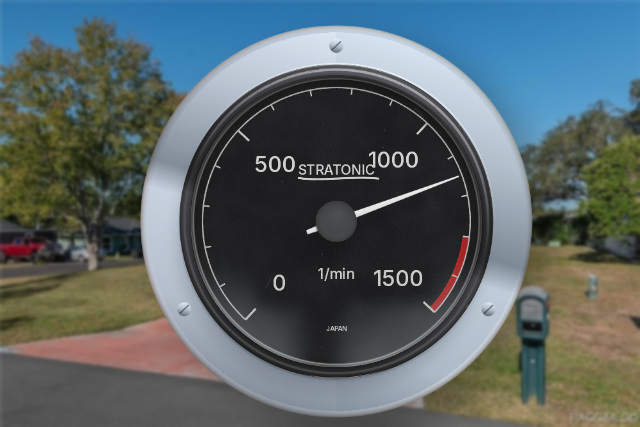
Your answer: 1150 rpm
